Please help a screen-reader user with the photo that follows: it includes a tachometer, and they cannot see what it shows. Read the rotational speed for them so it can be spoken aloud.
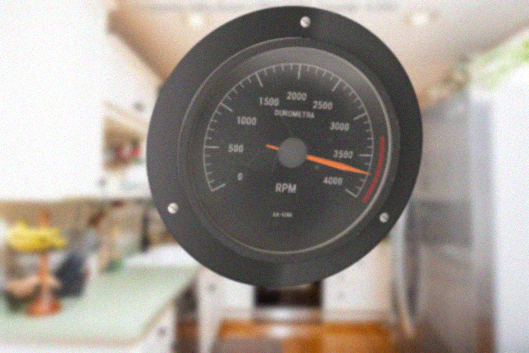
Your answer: 3700 rpm
